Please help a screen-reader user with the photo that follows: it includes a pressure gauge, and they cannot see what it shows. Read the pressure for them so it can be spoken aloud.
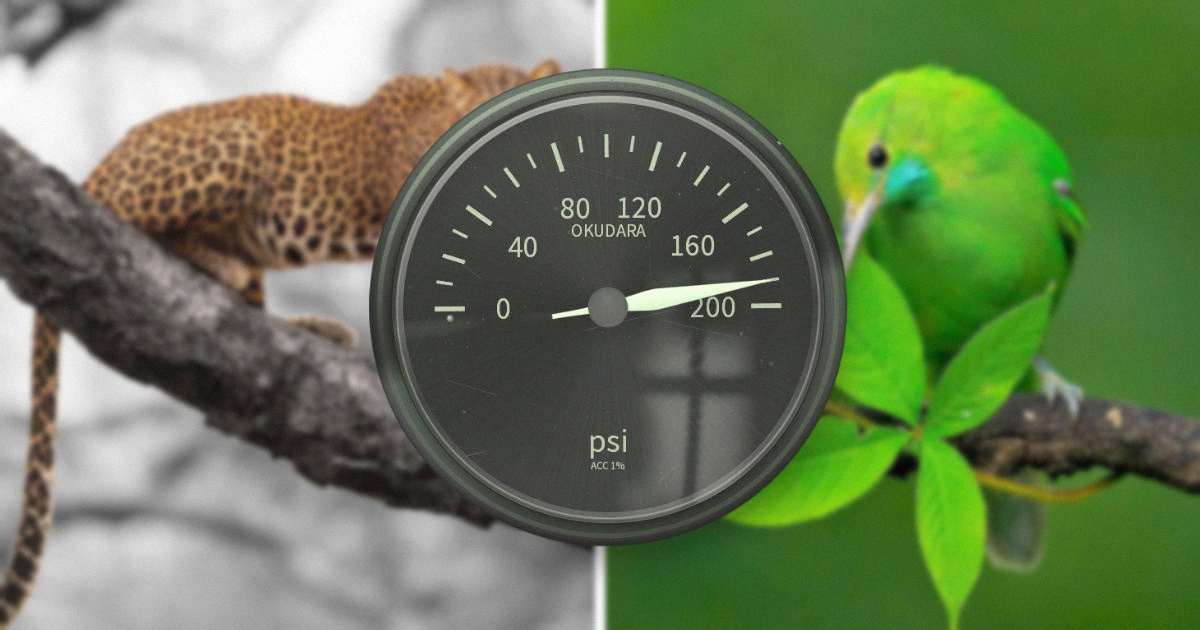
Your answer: 190 psi
